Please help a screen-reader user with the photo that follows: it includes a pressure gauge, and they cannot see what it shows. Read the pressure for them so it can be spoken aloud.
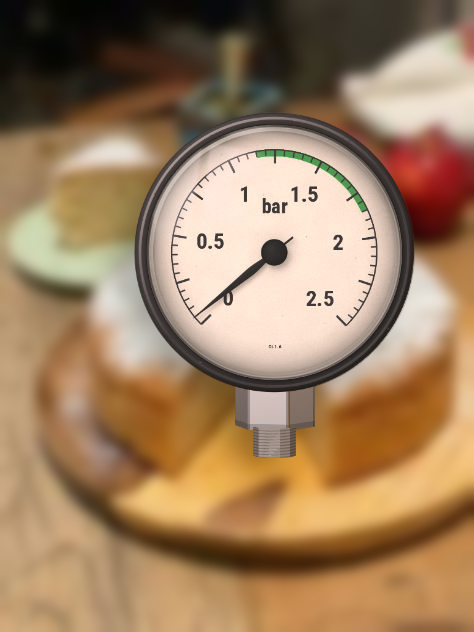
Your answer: 0.05 bar
